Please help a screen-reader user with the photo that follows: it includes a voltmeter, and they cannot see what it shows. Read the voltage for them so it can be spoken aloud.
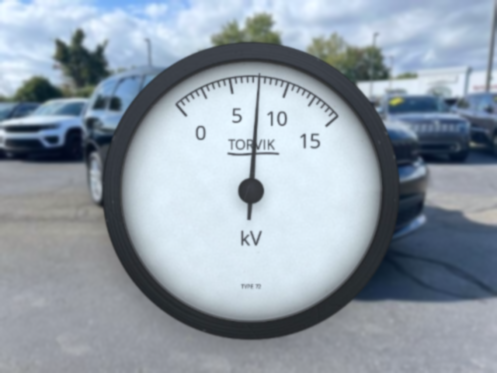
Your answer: 7.5 kV
